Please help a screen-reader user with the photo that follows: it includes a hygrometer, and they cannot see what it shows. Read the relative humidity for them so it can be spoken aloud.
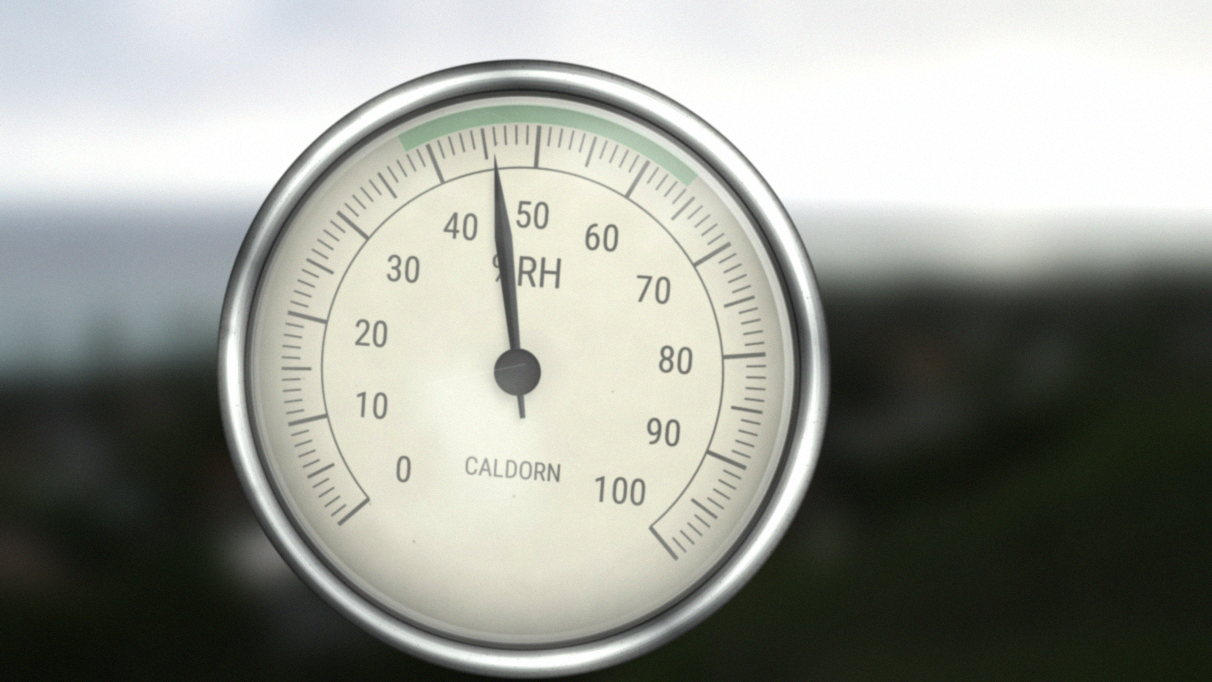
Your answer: 46 %
